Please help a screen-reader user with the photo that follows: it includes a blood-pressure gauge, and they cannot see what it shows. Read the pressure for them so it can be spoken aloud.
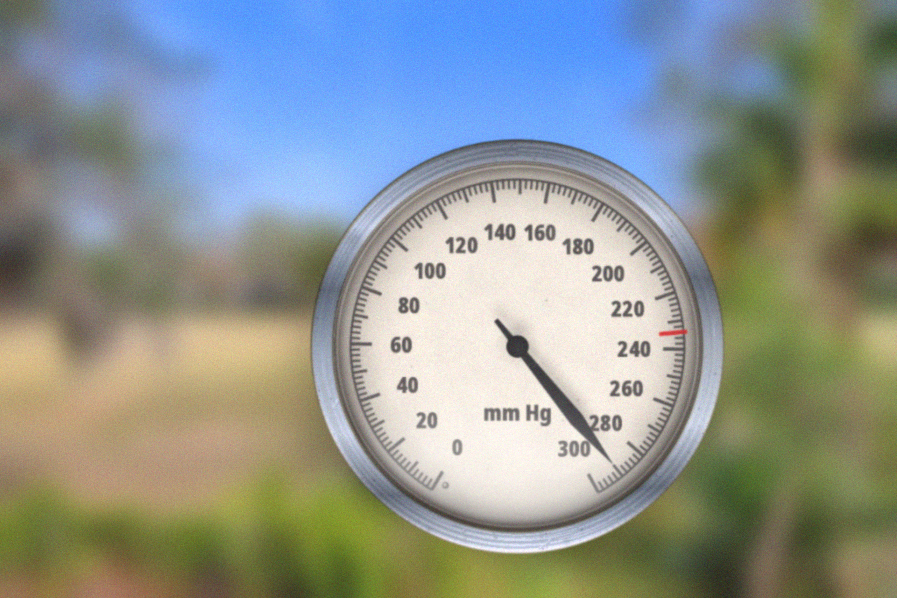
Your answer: 290 mmHg
